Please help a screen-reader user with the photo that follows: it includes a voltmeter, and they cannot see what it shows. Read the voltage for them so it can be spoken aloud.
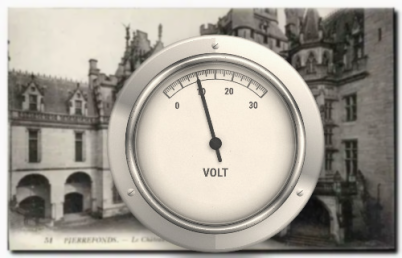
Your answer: 10 V
